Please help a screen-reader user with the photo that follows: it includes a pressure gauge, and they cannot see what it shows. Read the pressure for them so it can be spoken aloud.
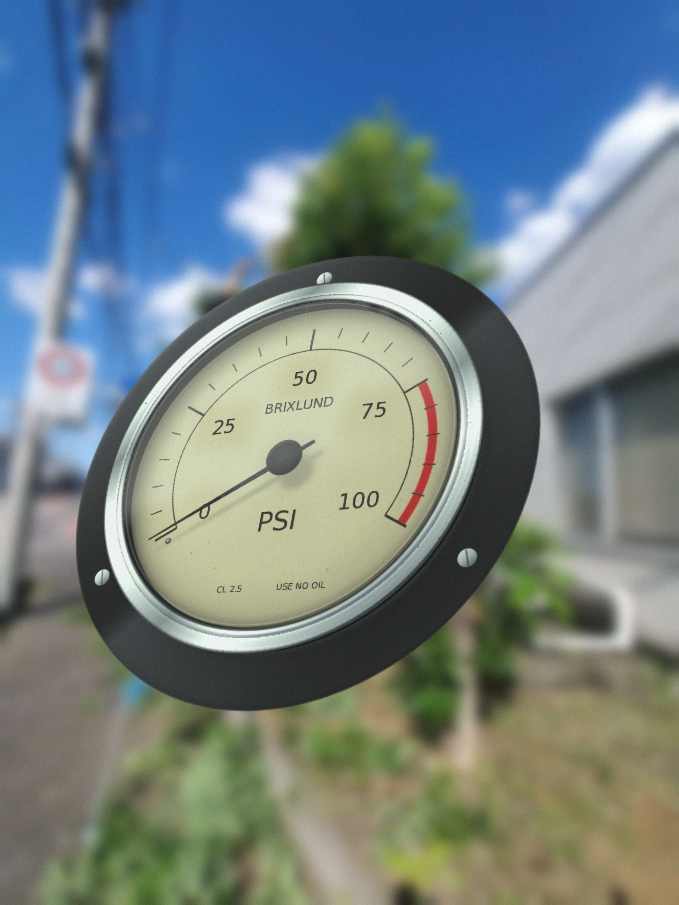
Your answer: 0 psi
